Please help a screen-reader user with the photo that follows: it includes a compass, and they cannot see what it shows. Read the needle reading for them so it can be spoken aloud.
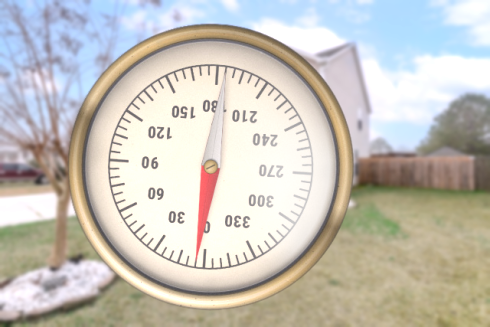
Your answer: 5 °
